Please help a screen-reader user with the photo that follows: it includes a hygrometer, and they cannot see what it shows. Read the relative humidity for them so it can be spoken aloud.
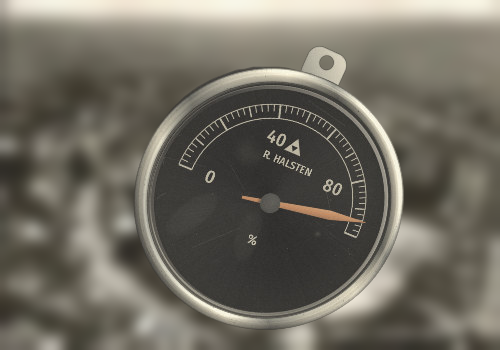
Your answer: 94 %
